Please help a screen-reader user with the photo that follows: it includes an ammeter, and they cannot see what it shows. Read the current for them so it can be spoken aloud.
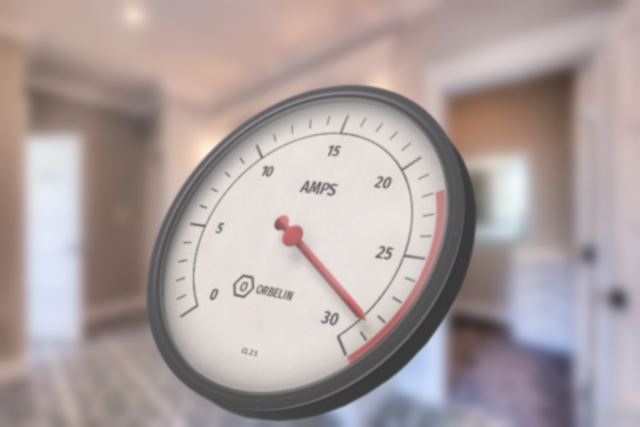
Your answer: 28.5 A
